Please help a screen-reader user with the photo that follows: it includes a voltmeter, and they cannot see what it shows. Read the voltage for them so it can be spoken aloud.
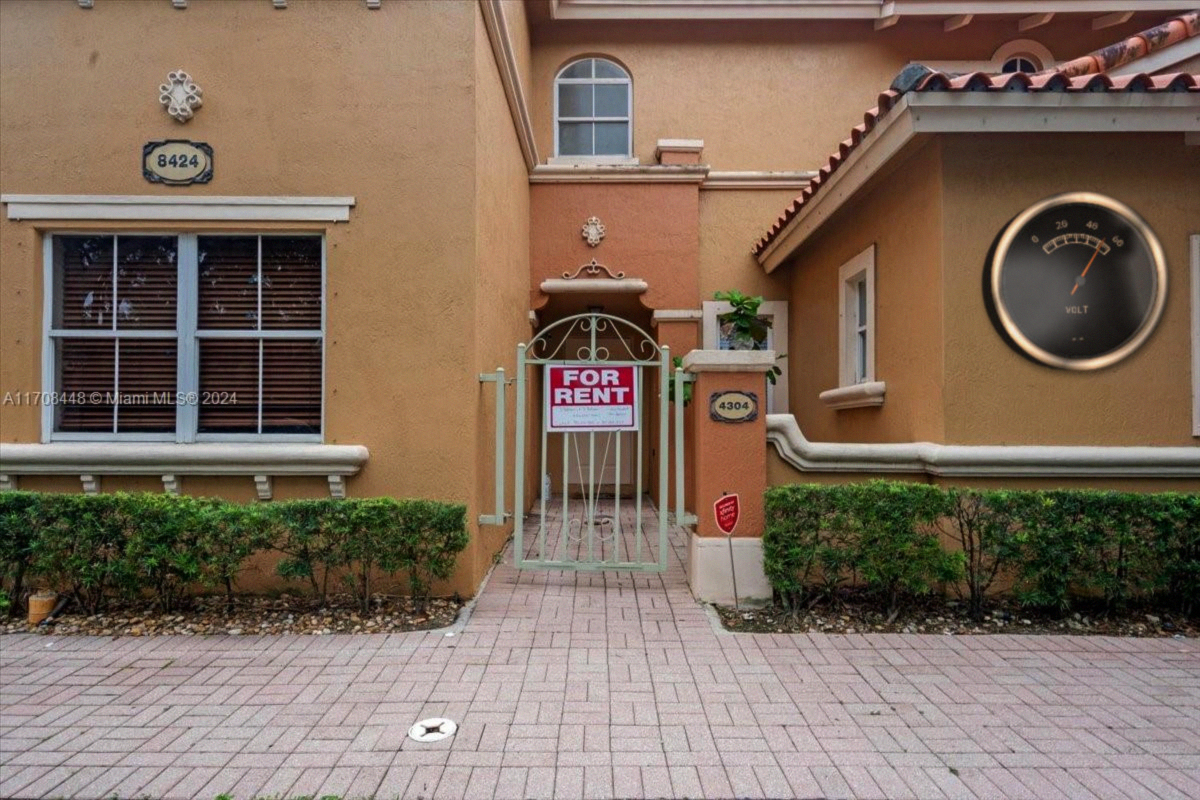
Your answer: 50 V
